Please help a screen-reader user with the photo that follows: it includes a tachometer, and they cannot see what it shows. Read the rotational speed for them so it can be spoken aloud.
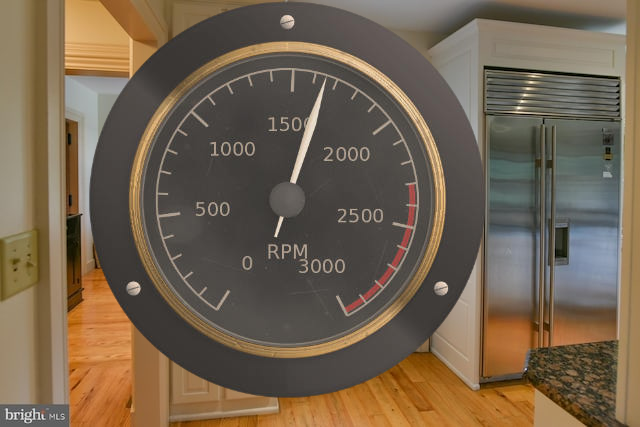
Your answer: 1650 rpm
